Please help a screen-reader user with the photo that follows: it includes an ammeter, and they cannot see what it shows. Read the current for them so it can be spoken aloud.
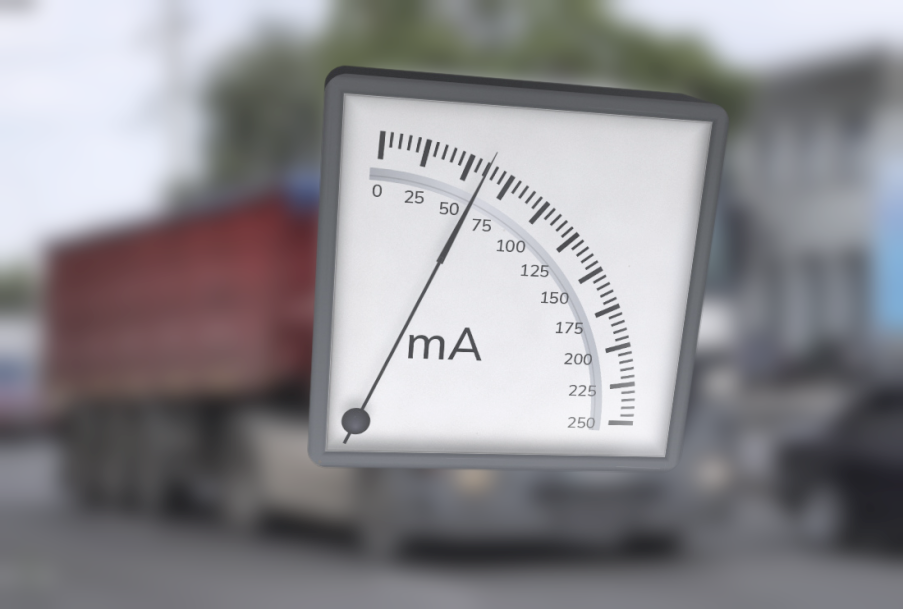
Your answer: 60 mA
